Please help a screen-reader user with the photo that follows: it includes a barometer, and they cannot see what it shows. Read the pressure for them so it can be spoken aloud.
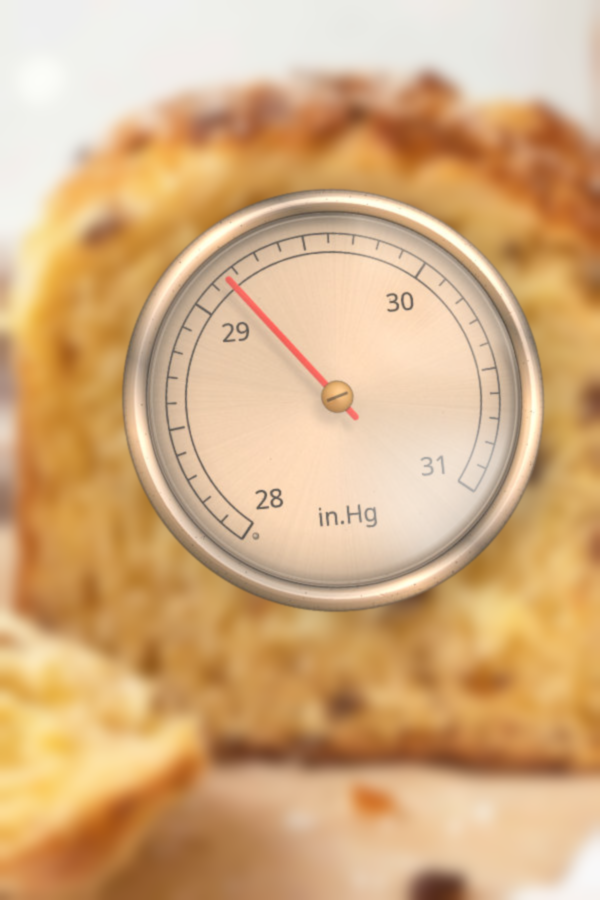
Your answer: 29.15 inHg
